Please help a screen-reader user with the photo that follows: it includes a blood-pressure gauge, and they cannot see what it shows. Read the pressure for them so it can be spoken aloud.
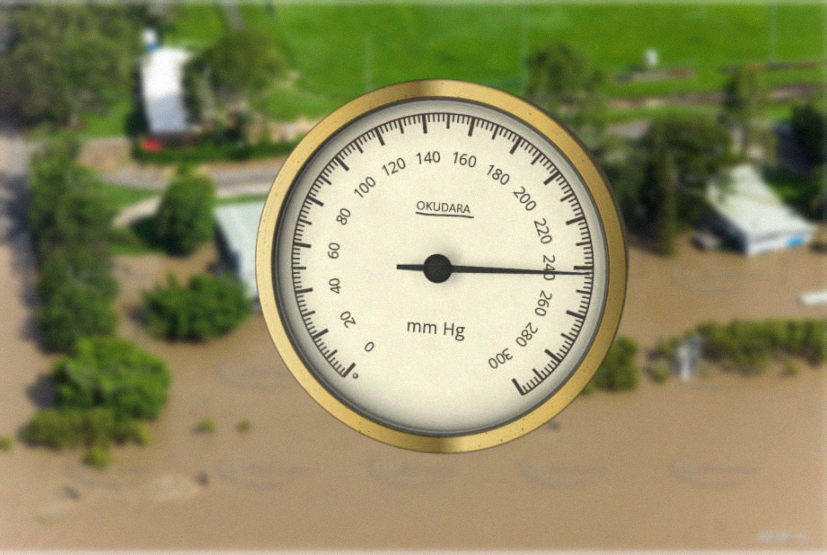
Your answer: 242 mmHg
